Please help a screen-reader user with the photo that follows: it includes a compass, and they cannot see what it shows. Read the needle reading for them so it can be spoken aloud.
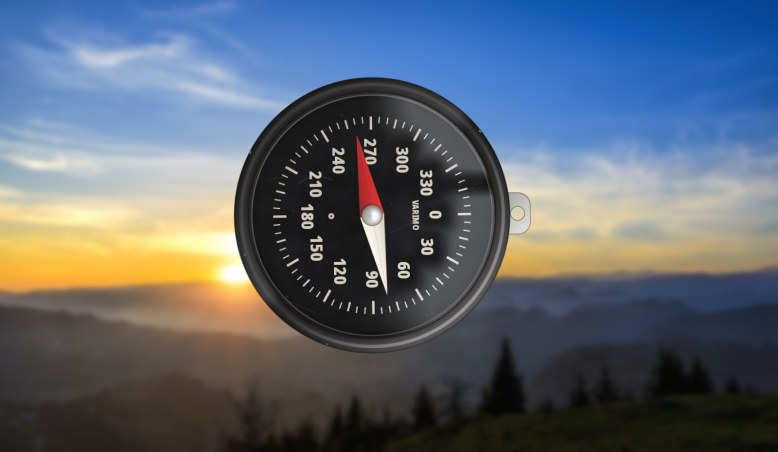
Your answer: 260 °
